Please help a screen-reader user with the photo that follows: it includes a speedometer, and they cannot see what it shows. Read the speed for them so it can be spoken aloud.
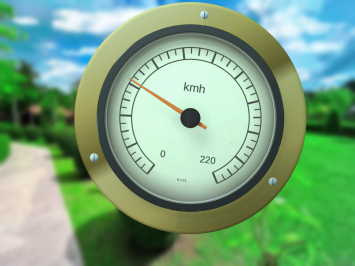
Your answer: 62.5 km/h
